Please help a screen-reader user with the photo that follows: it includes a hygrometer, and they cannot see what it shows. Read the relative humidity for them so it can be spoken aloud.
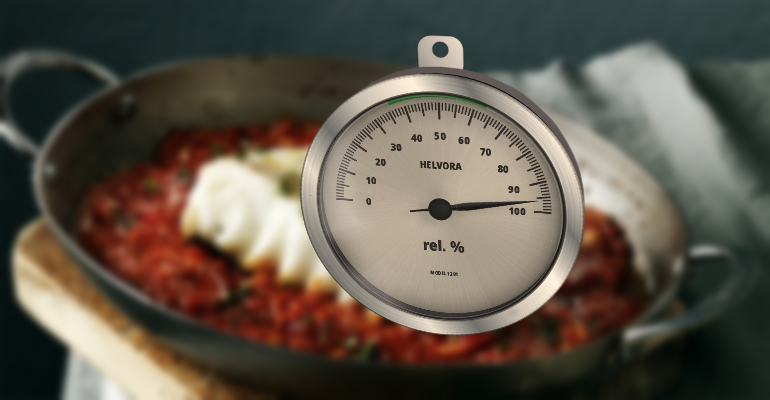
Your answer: 95 %
